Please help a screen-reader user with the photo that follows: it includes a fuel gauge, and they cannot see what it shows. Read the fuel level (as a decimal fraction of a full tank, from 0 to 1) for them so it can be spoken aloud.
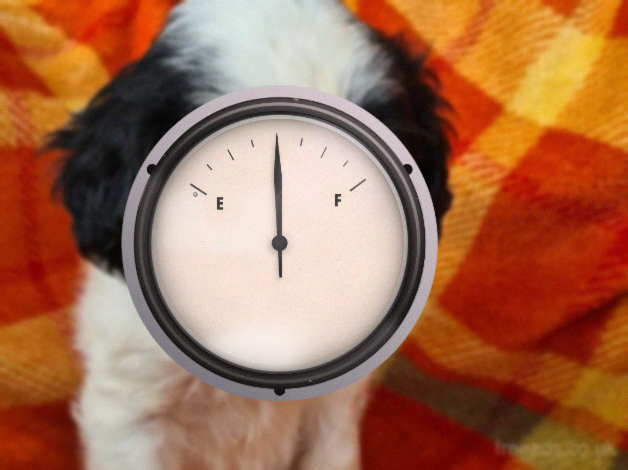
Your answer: 0.5
